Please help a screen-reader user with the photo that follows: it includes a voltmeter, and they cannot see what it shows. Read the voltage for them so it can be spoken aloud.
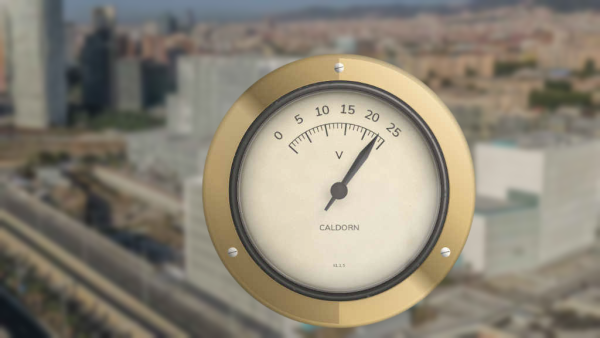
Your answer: 23 V
